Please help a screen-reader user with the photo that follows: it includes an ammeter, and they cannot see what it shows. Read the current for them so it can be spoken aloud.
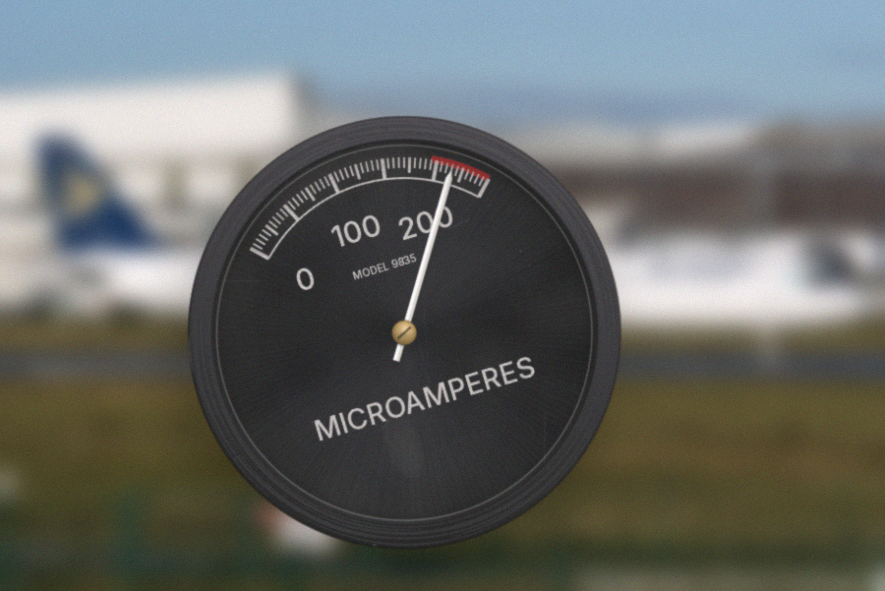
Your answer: 215 µA
